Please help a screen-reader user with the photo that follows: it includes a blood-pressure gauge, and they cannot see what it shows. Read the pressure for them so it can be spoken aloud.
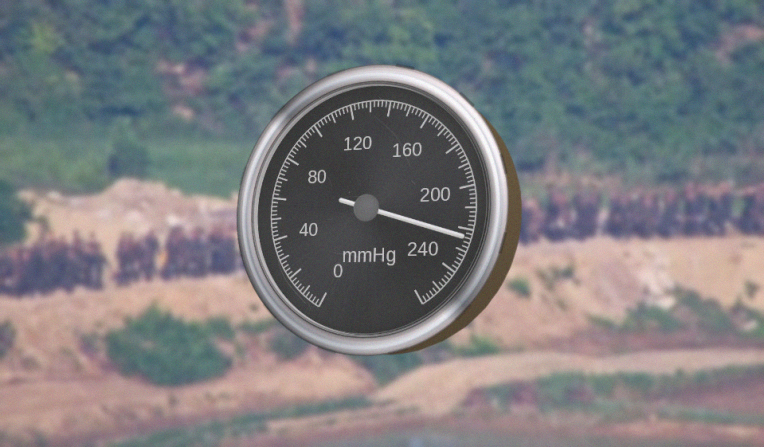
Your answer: 224 mmHg
